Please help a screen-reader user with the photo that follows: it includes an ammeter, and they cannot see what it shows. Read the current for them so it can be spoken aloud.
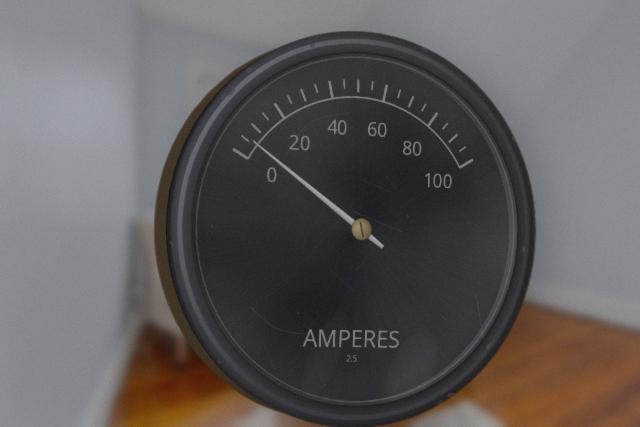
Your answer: 5 A
